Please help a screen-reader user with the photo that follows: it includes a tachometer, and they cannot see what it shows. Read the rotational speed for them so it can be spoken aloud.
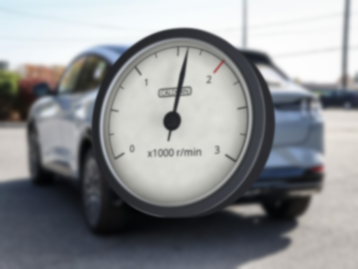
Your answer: 1625 rpm
